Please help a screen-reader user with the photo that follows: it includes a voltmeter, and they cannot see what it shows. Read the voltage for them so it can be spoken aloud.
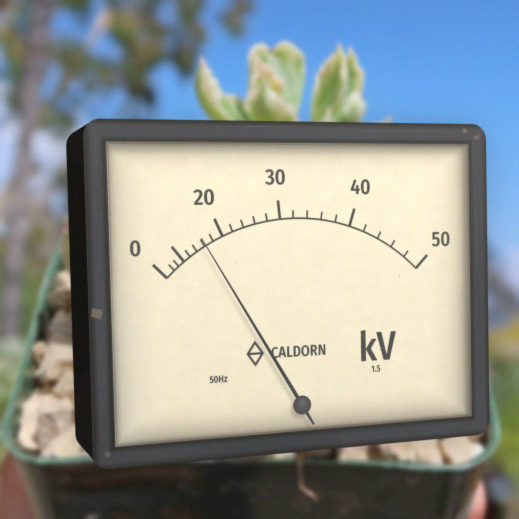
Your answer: 16 kV
